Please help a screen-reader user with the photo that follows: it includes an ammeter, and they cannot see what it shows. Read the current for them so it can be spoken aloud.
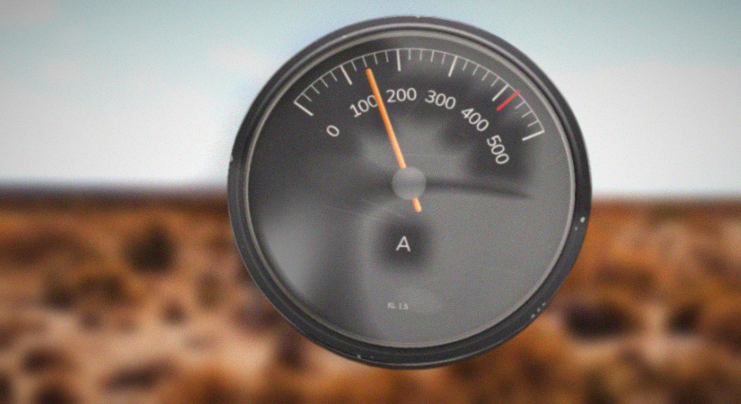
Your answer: 140 A
